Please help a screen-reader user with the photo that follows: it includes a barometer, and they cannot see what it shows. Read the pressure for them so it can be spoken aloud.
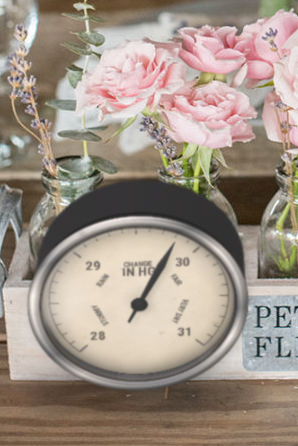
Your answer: 29.8 inHg
